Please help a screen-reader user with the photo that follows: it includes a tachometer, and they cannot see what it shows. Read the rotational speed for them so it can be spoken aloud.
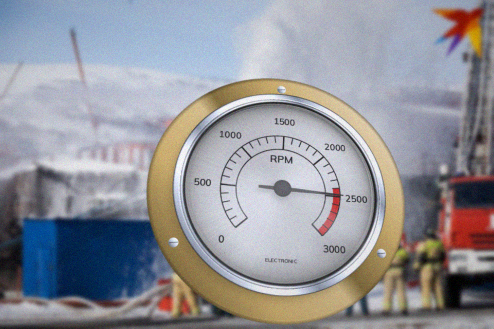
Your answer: 2500 rpm
